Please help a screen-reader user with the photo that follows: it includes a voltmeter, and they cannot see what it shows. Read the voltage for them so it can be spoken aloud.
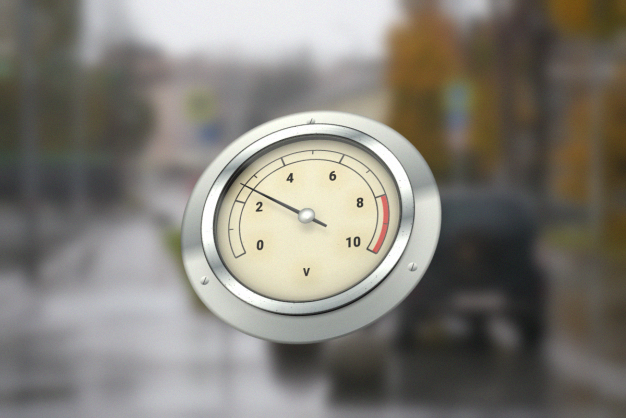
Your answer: 2.5 V
